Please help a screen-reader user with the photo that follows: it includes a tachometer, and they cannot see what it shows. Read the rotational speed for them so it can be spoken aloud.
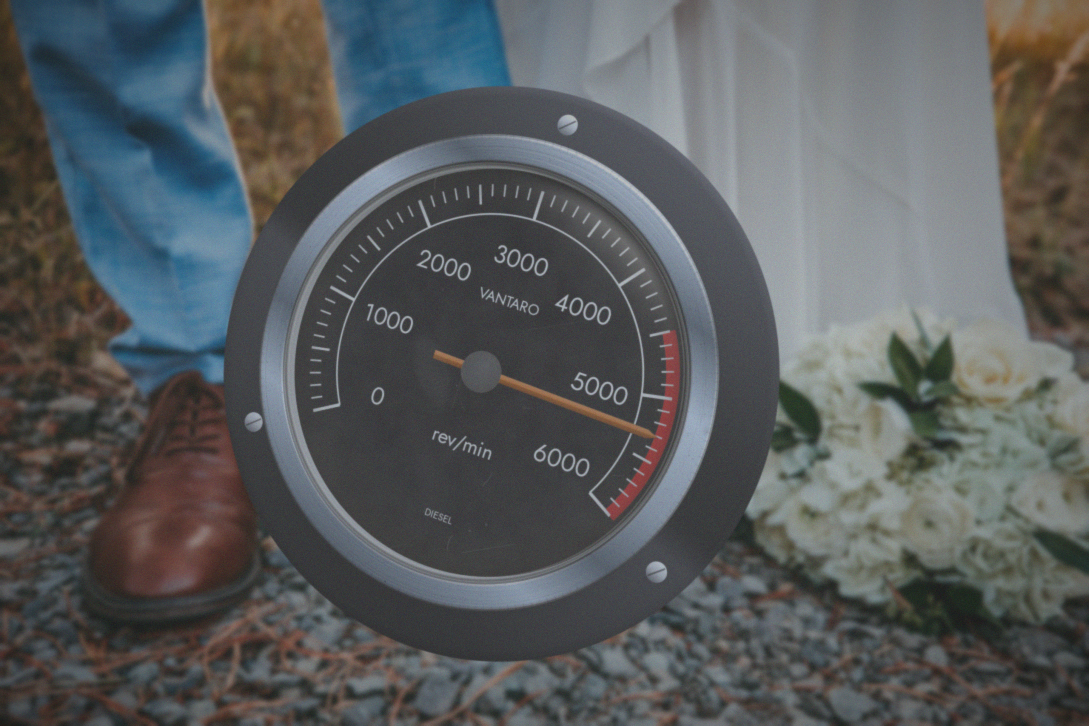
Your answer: 5300 rpm
